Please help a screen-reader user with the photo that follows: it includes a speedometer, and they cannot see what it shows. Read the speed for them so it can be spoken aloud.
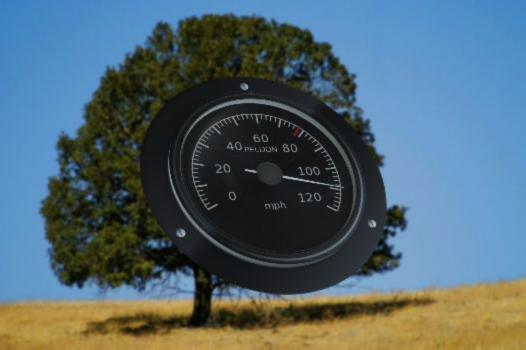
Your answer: 110 mph
